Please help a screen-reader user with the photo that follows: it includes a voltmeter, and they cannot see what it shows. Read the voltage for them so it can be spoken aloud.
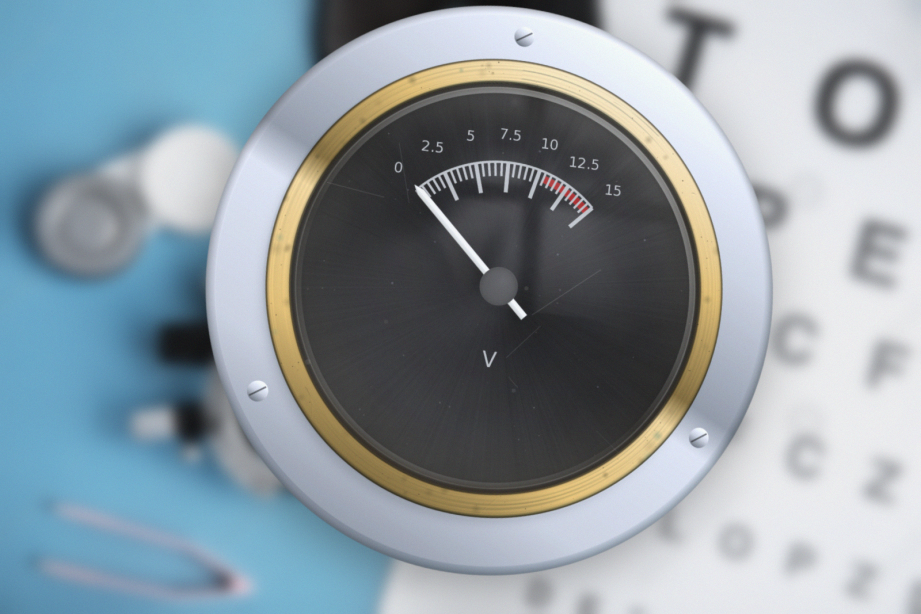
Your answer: 0 V
